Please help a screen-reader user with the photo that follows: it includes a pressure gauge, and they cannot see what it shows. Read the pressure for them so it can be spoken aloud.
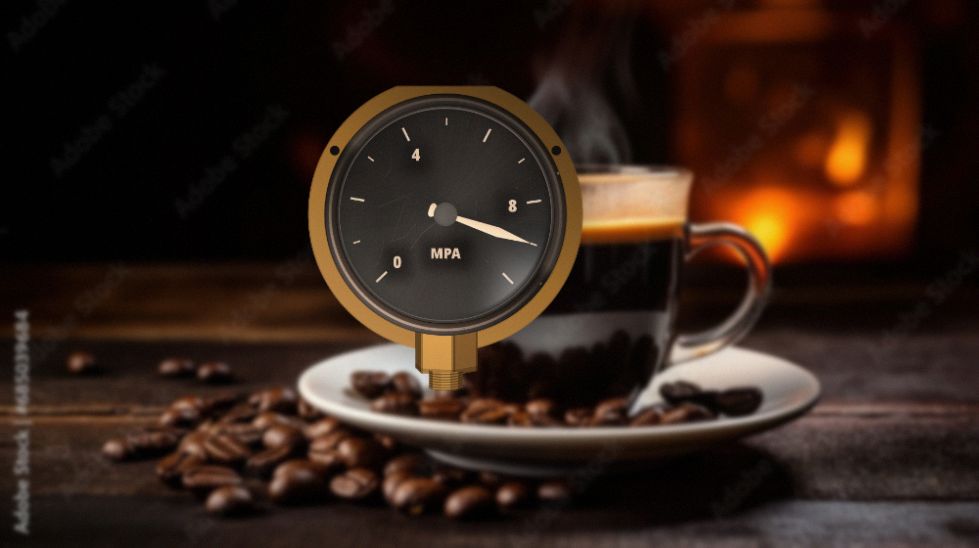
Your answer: 9 MPa
